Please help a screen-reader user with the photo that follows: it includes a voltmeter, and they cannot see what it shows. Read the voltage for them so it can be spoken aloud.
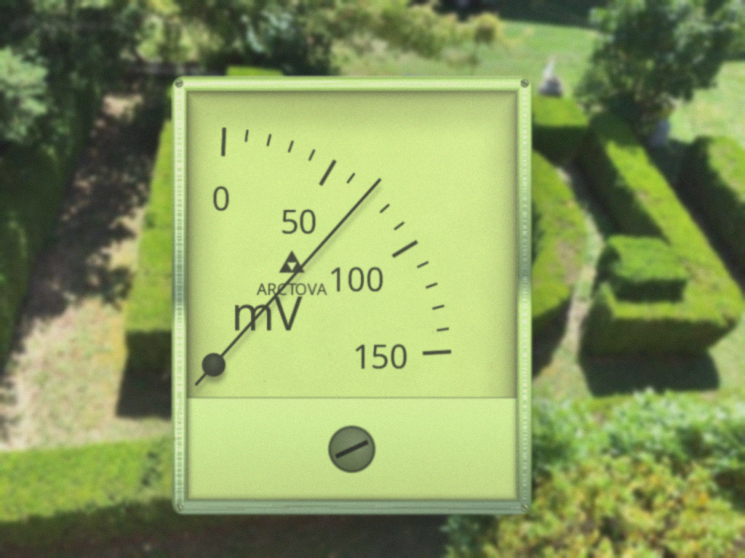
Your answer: 70 mV
